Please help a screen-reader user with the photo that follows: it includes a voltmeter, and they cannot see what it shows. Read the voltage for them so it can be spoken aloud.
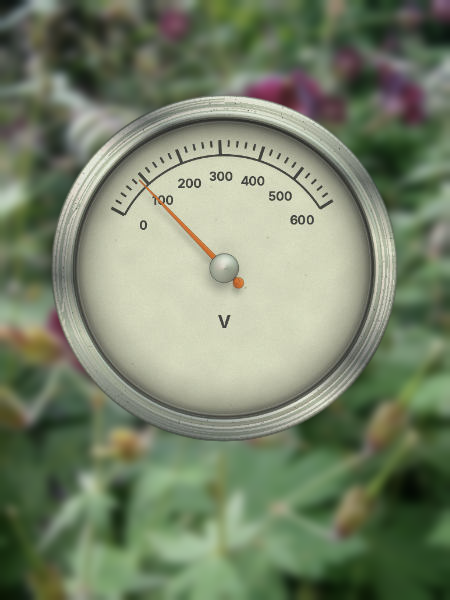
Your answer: 90 V
